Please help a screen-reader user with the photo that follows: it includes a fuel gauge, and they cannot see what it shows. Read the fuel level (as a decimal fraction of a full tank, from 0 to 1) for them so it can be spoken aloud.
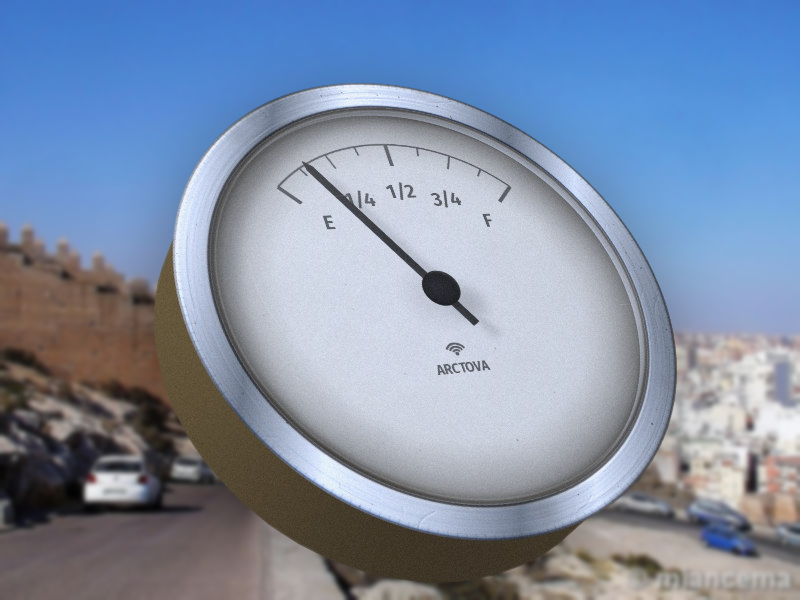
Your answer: 0.125
